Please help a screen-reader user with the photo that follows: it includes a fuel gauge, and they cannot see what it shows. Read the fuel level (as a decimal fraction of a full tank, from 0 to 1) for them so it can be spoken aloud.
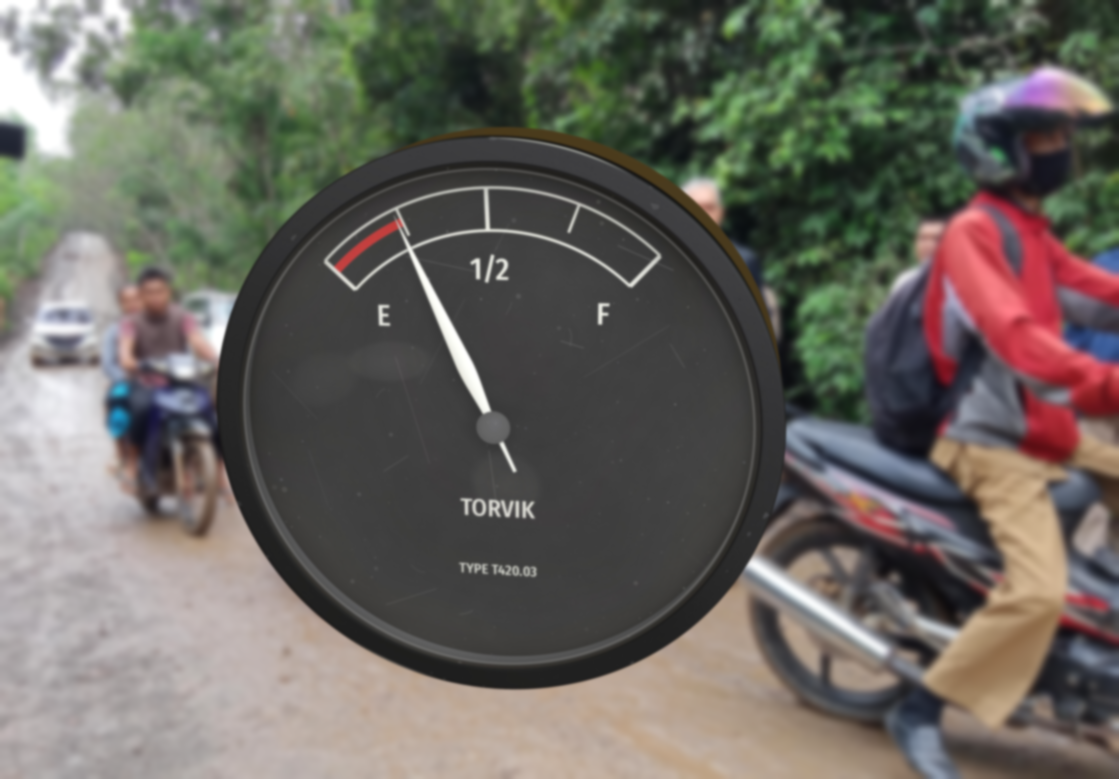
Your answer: 0.25
